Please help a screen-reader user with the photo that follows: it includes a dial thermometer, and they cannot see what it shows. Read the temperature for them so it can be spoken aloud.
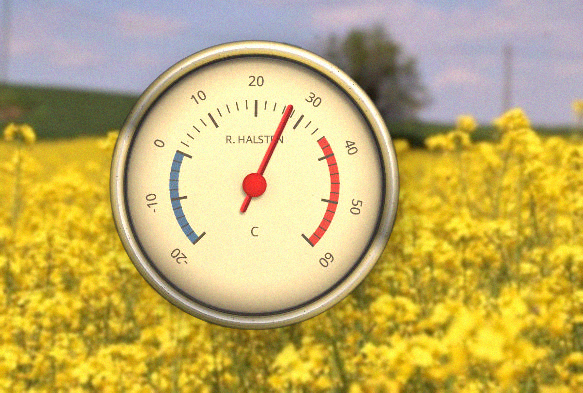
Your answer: 27 °C
